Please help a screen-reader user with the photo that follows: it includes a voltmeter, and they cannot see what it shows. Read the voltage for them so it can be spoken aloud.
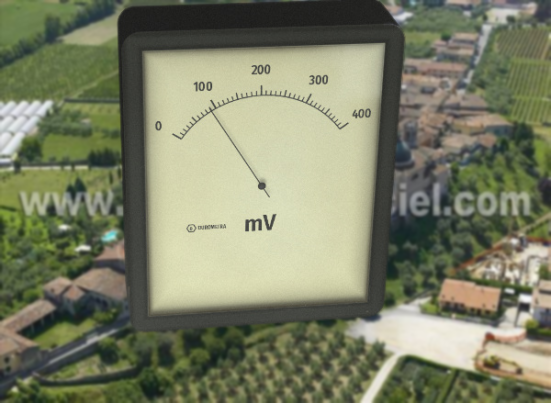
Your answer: 90 mV
